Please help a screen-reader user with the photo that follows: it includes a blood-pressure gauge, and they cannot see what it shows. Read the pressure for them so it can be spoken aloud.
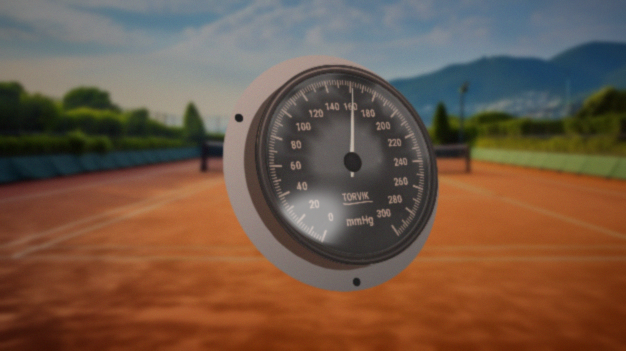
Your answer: 160 mmHg
